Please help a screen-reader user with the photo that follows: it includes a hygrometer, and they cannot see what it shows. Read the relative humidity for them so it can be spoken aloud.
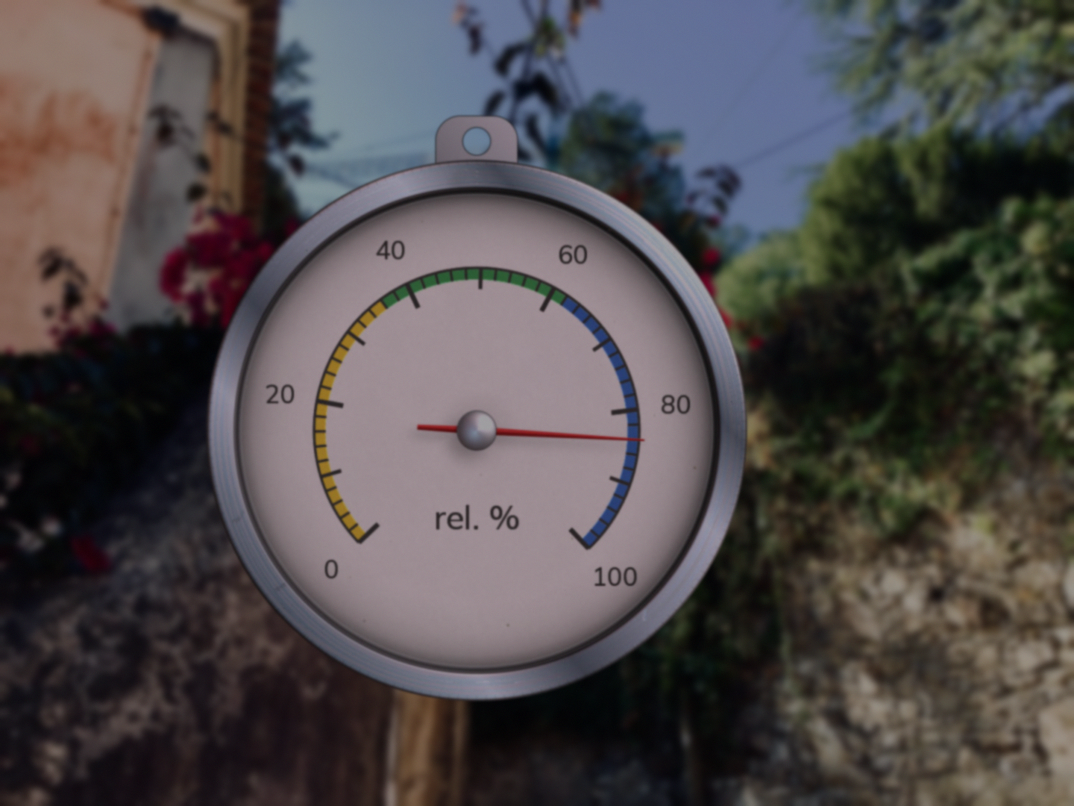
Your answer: 84 %
